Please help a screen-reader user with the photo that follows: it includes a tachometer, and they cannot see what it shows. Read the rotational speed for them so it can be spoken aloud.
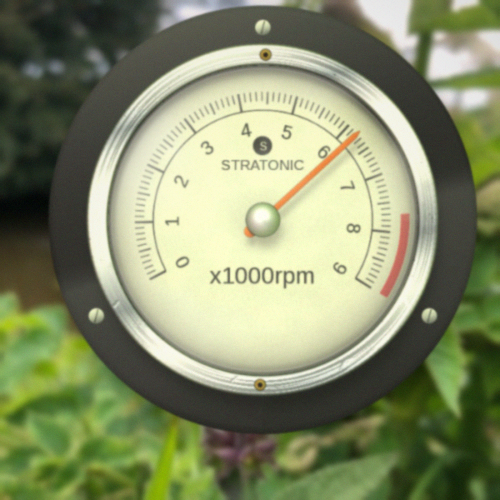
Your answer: 6200 rpm
